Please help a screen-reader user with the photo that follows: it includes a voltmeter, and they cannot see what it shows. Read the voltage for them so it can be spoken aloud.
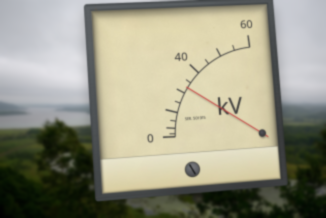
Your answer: 32.5 kV
